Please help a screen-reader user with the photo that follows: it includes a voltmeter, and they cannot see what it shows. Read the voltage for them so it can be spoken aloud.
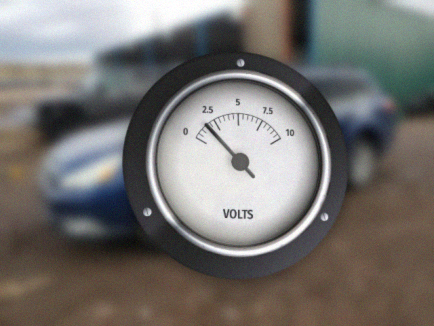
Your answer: 1.5 V
